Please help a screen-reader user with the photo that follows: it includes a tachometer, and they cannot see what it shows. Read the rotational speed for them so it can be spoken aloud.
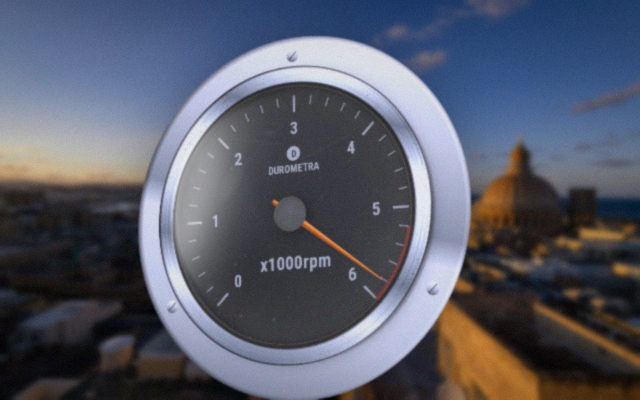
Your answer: 5800 rpm
